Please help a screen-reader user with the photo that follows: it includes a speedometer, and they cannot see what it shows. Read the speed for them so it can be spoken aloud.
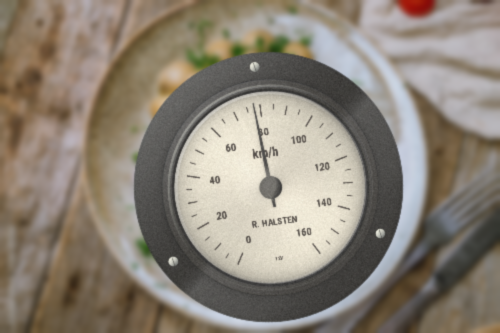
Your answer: 77.5 km/h
